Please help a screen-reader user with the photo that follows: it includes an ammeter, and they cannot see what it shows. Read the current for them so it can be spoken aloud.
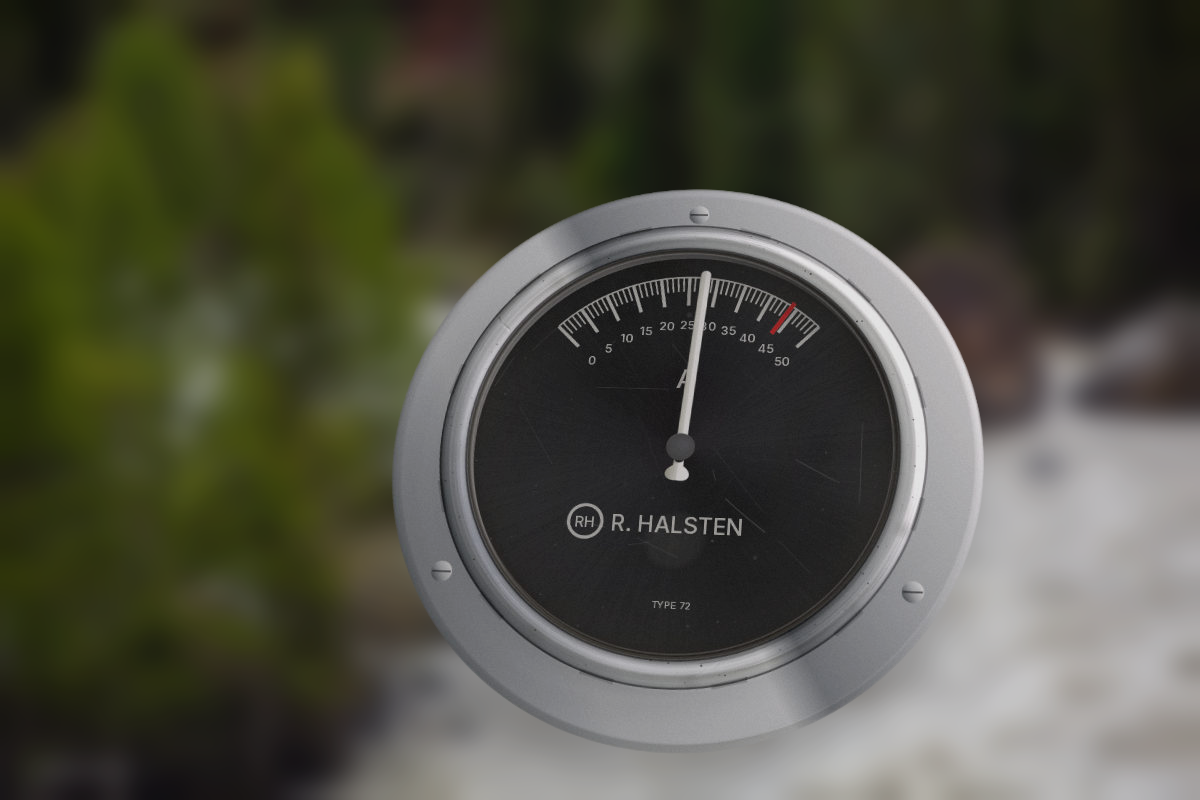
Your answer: 28 A
